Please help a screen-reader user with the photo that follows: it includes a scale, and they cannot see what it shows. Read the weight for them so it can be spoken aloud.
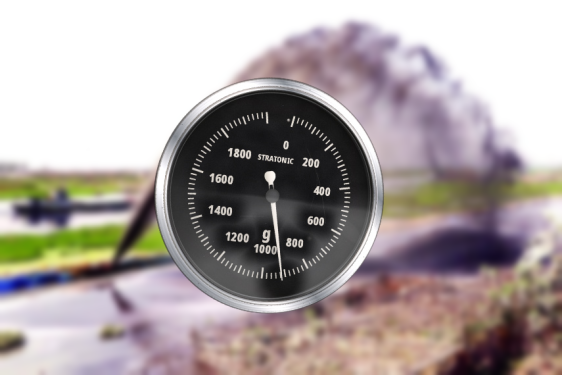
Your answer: 920 g
